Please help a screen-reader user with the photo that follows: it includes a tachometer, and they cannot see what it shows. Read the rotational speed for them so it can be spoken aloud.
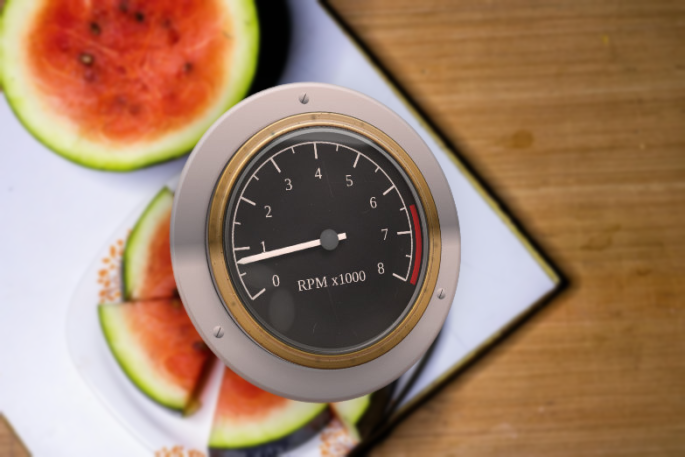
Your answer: 750 rpm
